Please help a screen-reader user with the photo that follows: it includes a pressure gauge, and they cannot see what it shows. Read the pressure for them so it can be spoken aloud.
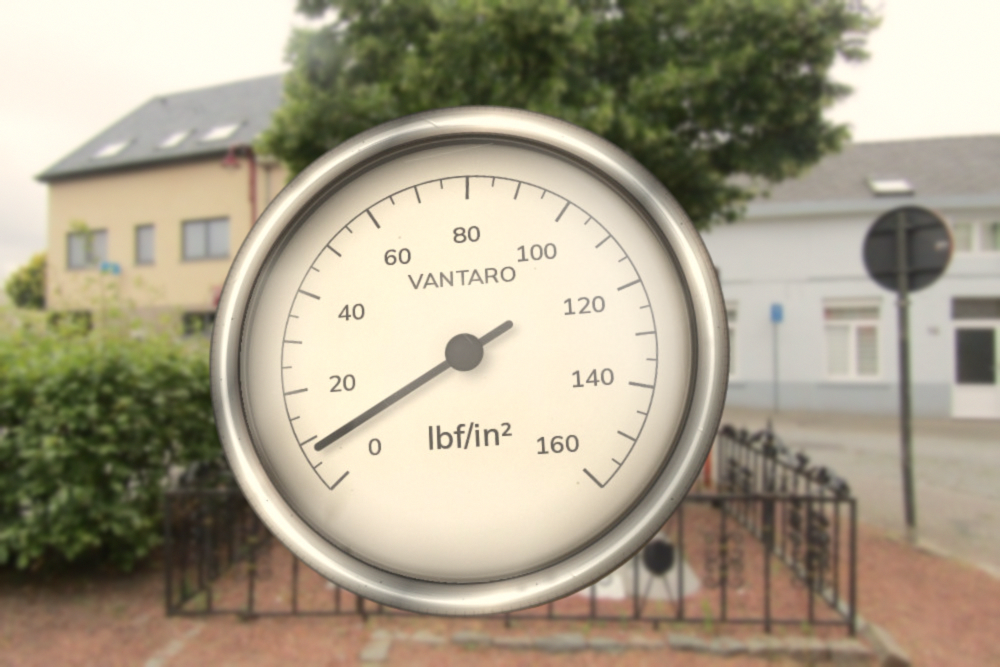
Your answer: 7.5 psi
